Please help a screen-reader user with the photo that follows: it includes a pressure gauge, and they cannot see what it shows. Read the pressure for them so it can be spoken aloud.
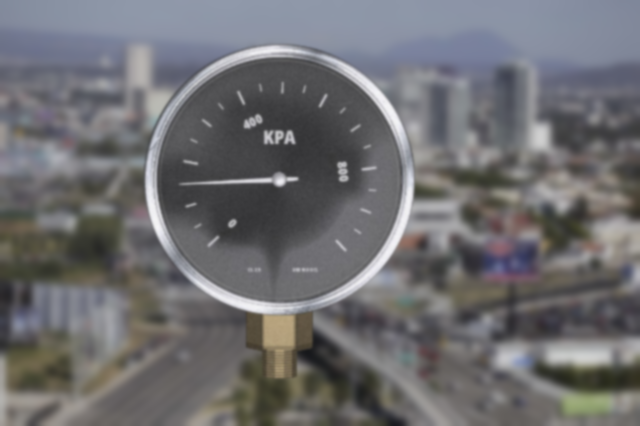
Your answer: 150 kPa
